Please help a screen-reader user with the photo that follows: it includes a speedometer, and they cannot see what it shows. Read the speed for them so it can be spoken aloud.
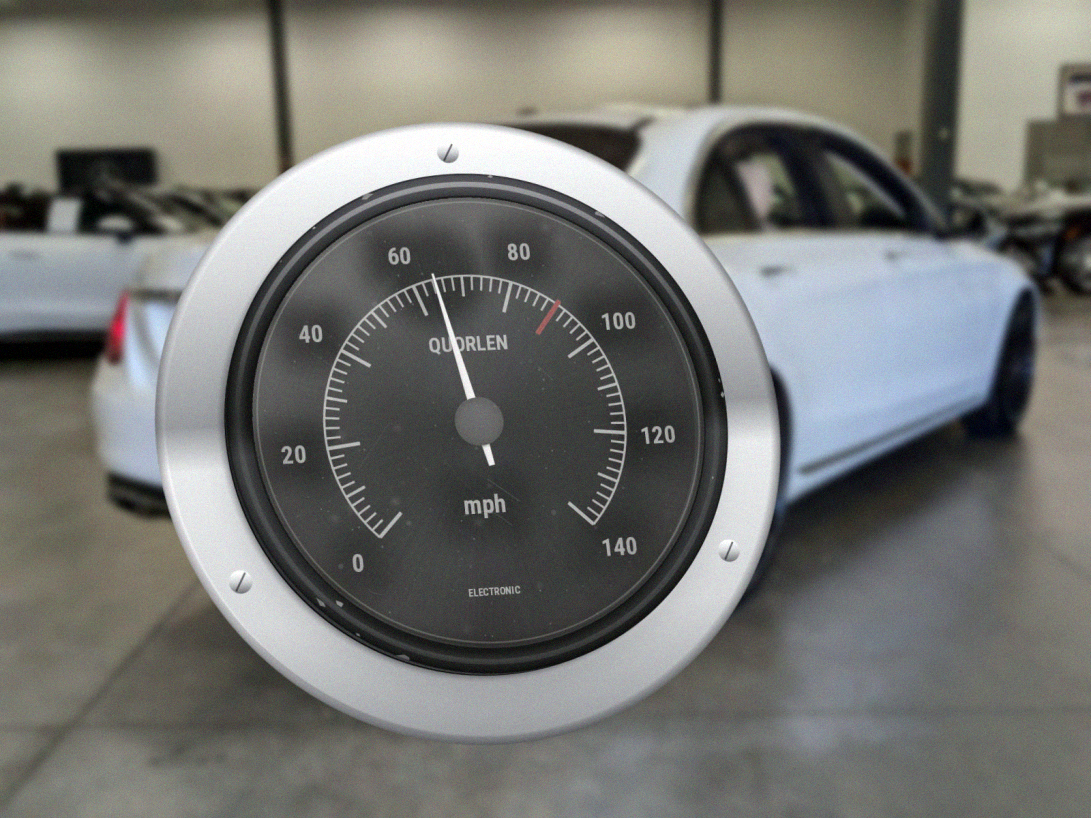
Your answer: 64 mph
